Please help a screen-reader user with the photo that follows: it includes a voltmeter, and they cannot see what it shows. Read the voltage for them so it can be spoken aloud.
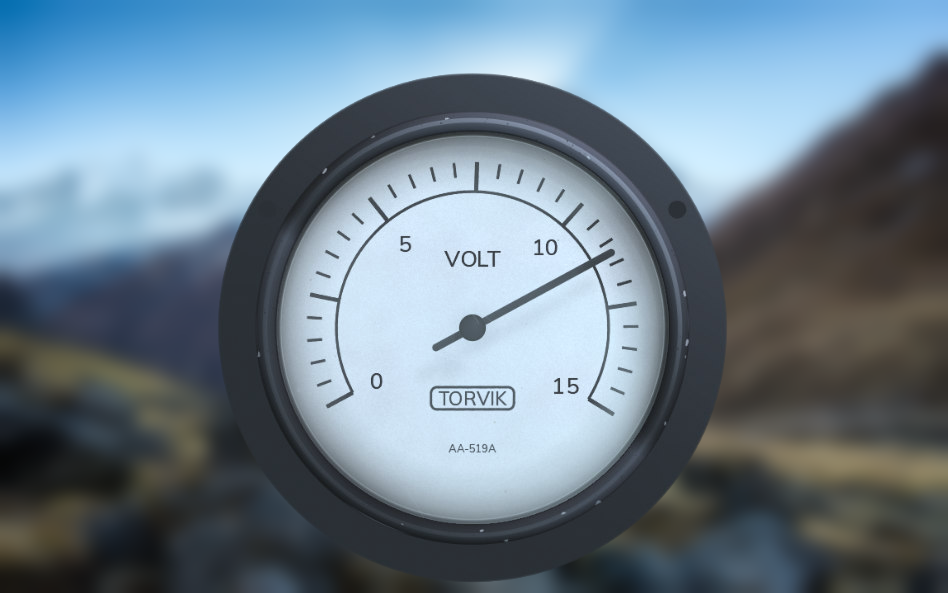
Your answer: 11.25 V
